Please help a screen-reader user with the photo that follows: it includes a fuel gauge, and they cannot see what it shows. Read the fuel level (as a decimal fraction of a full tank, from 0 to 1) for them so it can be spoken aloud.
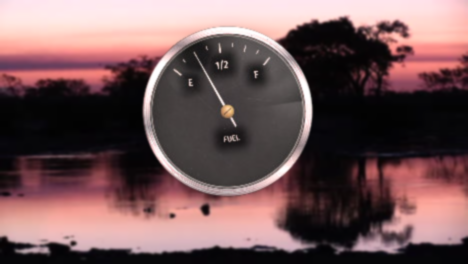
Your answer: 0.25
